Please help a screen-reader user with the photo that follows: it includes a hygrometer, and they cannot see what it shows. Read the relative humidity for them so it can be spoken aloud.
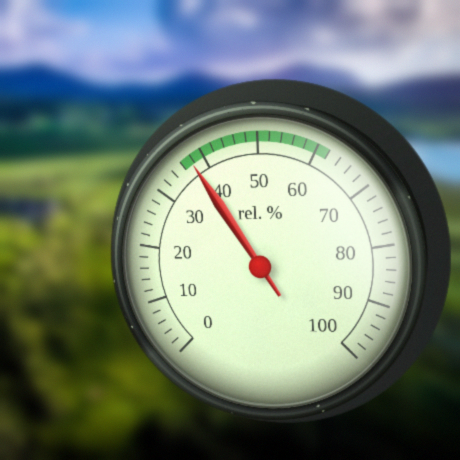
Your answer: 38 %
